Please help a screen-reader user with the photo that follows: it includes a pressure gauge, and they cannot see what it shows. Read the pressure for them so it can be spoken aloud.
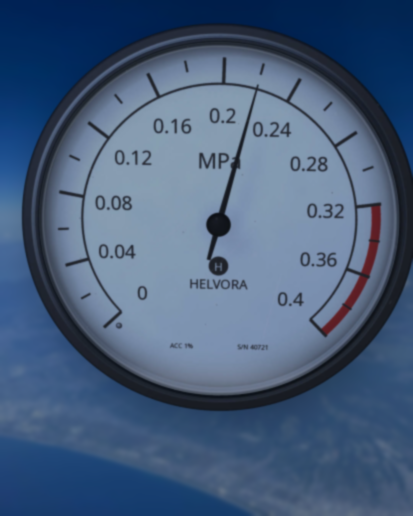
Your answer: 0.22 MPa
